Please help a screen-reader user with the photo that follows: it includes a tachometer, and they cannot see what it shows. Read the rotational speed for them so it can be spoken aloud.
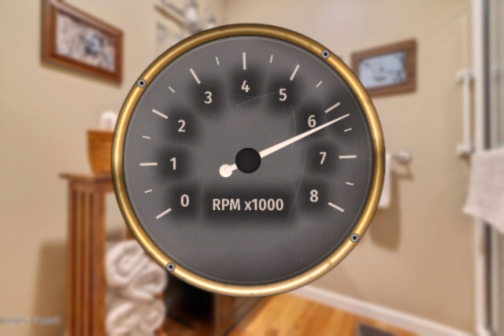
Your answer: 6250 rpm
